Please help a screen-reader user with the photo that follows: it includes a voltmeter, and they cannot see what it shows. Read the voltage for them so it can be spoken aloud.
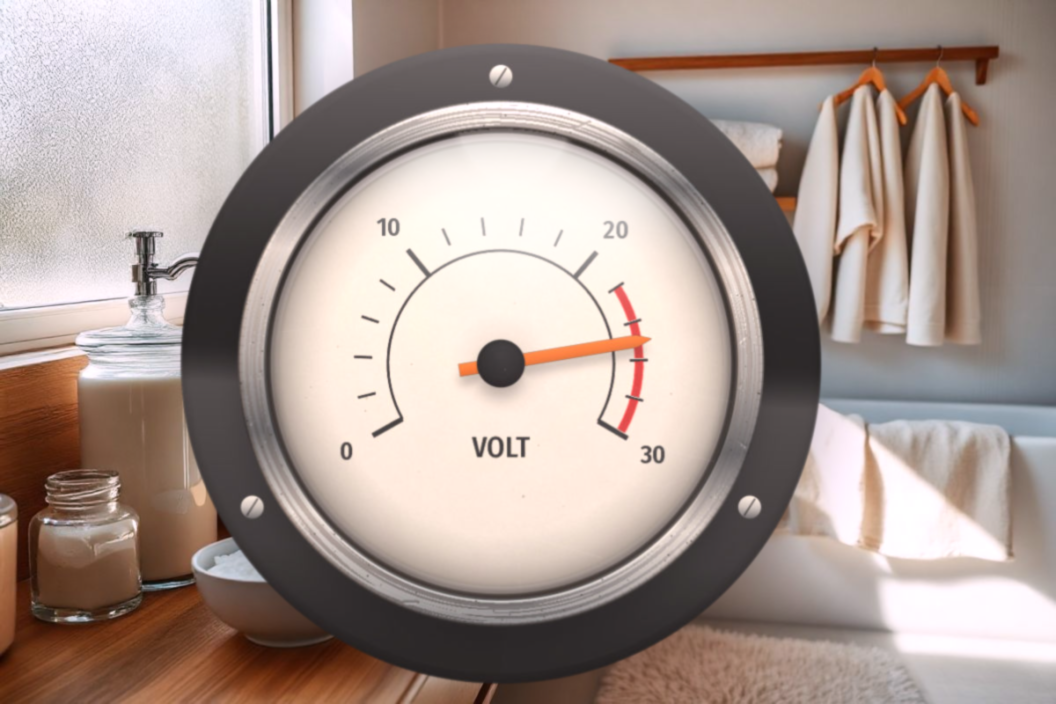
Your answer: 25 V
